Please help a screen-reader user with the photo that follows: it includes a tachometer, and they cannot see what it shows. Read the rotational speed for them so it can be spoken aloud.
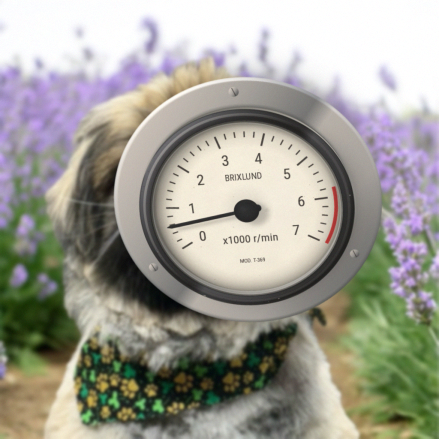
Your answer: 600 rpm
